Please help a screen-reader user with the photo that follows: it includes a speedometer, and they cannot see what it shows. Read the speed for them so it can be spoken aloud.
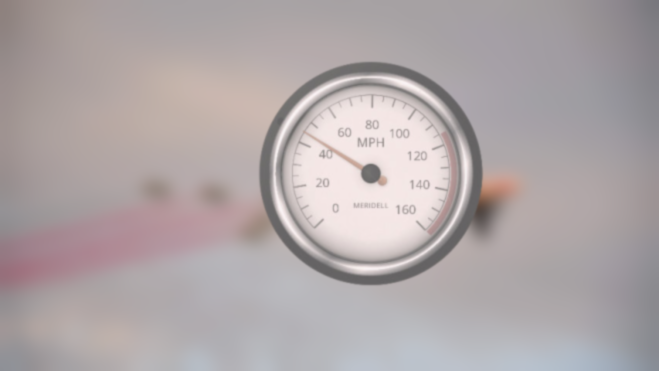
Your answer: 45 mph
